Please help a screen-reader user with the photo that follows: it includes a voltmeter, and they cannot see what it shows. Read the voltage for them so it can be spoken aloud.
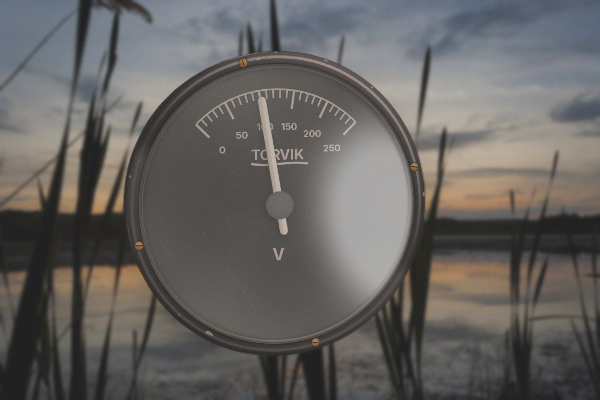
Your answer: 100 V
